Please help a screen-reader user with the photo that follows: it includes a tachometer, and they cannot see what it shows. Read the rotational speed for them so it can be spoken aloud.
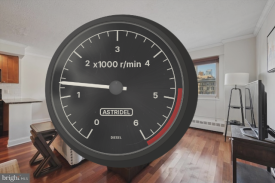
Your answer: 1300 rpm
